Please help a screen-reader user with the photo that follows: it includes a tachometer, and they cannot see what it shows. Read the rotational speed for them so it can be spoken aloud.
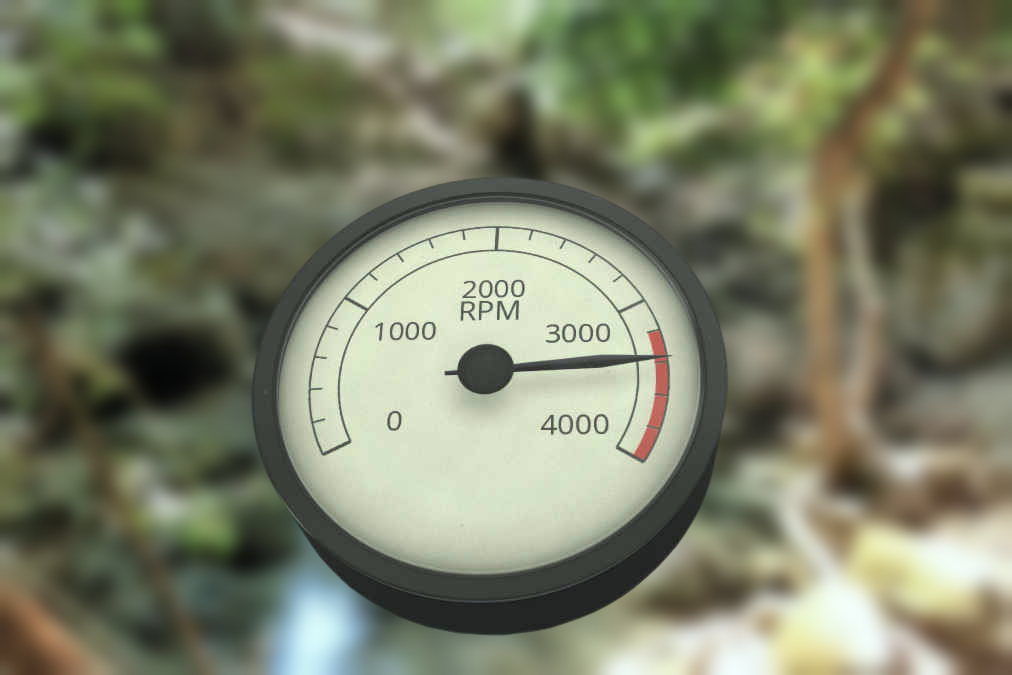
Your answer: 3400 rpm
